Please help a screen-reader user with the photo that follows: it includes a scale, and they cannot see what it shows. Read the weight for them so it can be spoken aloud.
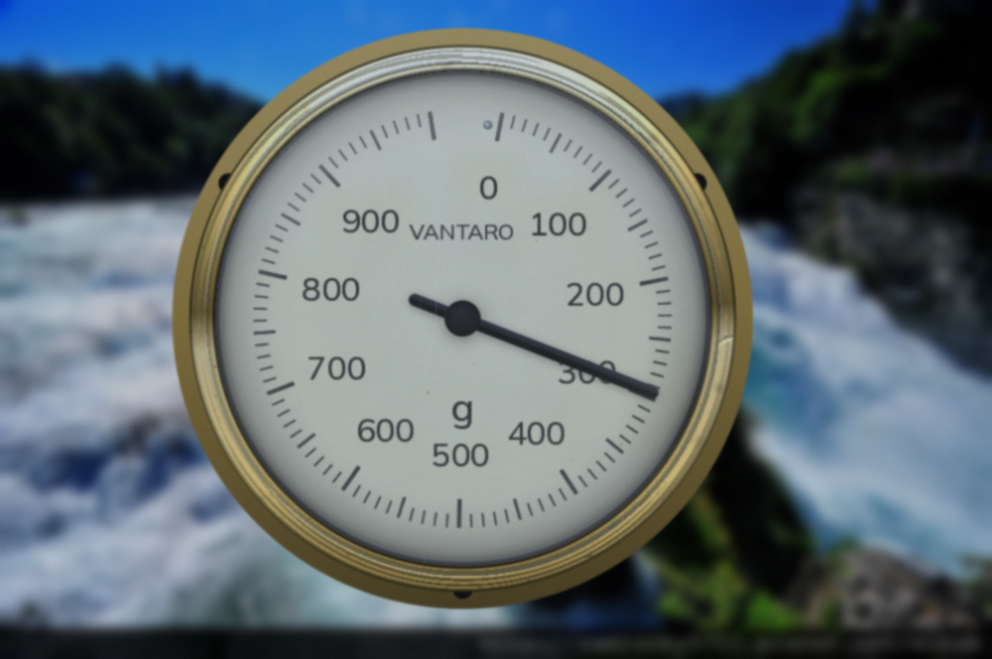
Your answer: 295 g
